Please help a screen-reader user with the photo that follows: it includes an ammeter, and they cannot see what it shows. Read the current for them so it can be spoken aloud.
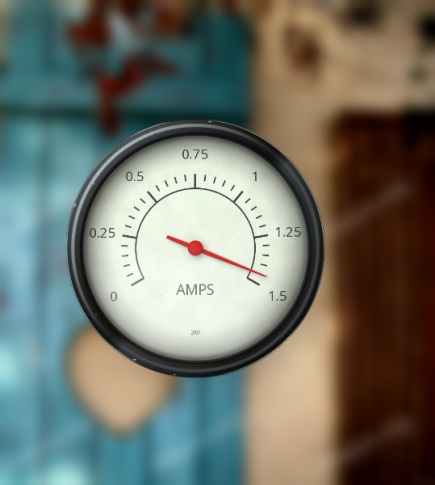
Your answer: 1.45 A
